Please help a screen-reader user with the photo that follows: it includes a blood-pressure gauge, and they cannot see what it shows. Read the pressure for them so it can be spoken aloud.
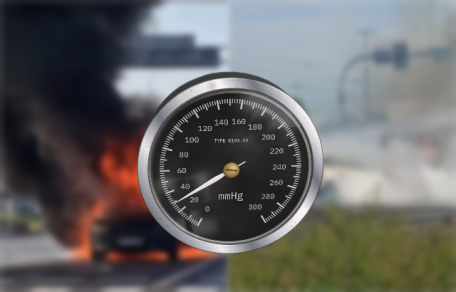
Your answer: 30 mmHg
